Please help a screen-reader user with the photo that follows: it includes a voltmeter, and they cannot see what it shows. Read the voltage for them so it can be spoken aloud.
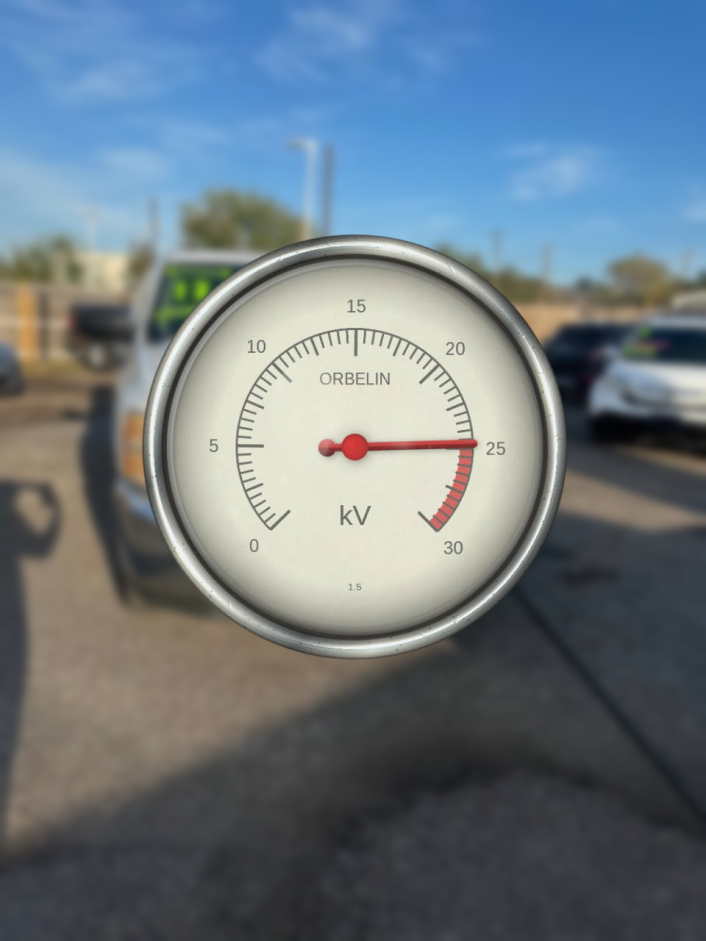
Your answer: 24.75 kV
